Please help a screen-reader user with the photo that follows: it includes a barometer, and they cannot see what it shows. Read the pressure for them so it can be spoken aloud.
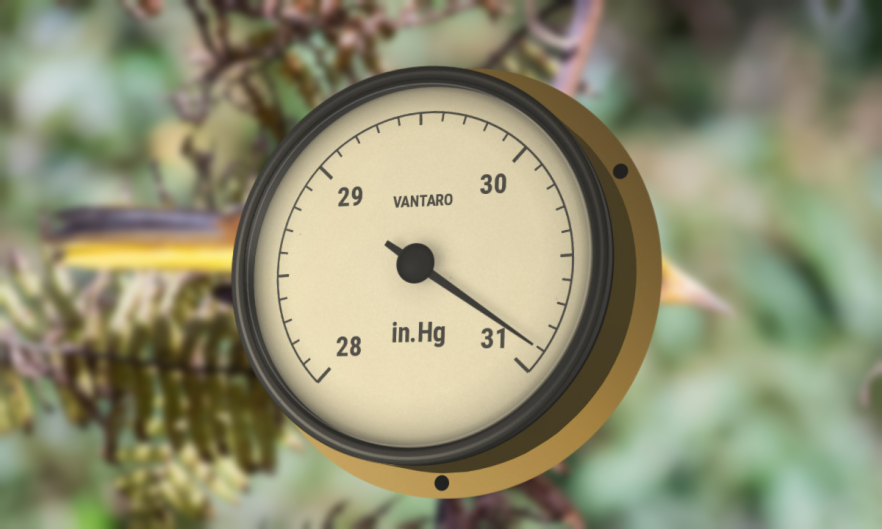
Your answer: 30.9 inHg
